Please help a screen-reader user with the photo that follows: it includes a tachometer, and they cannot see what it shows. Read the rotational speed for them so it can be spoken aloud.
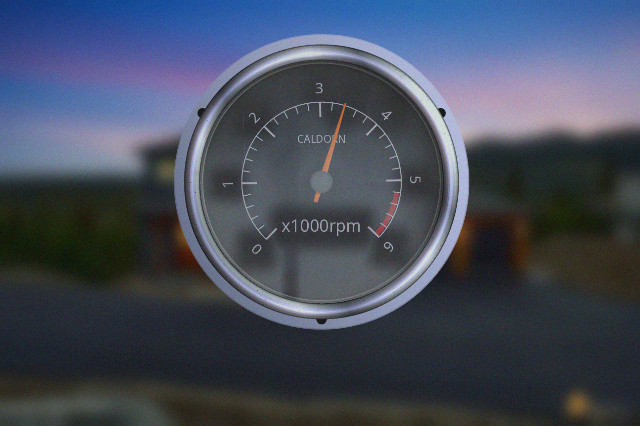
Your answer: 3400 rpm
